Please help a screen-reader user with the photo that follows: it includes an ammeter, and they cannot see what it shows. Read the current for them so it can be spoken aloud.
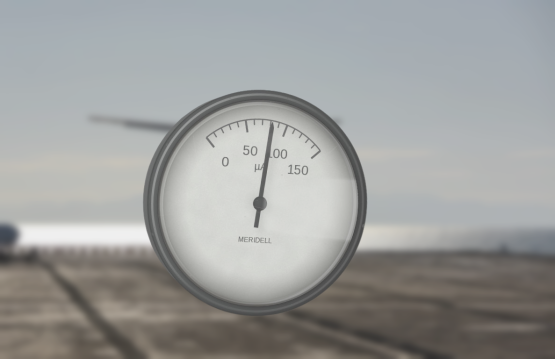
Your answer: 80 µA
